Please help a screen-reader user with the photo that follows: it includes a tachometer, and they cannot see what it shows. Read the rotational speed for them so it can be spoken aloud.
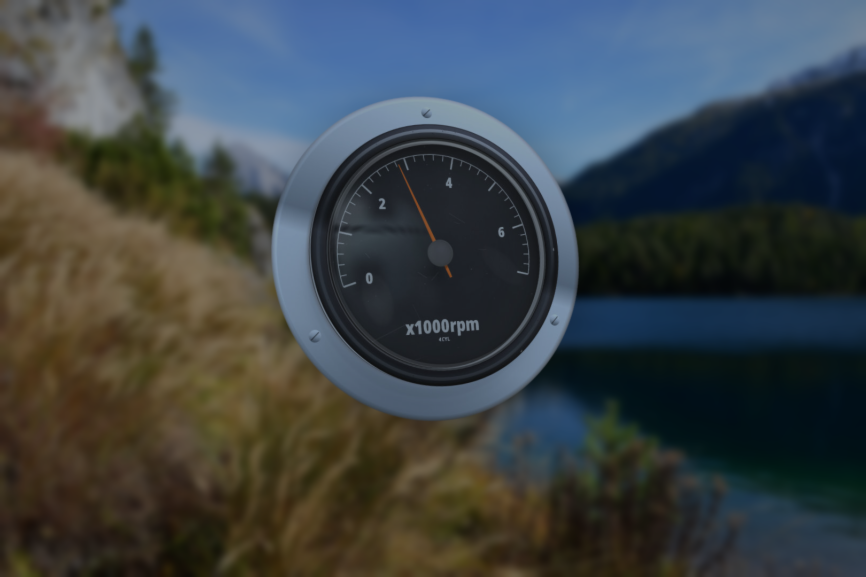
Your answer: 2800 rpm
